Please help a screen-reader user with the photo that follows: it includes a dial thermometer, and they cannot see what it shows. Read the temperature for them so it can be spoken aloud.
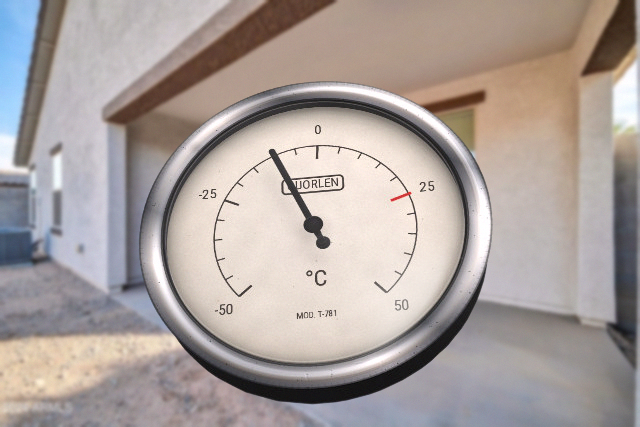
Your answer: -10 °C
